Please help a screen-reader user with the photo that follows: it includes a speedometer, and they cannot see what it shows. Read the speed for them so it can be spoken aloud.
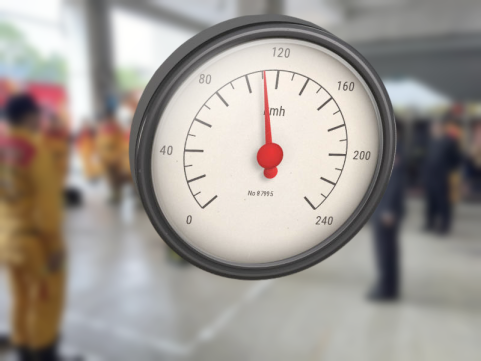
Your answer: 110 km/h
